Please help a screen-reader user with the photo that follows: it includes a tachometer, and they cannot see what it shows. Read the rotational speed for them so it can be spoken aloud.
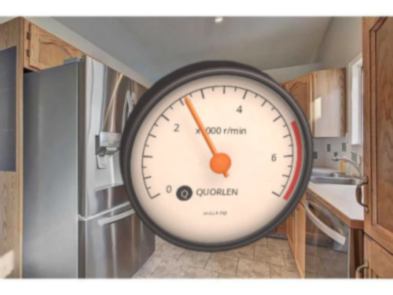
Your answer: 2625 rpm
